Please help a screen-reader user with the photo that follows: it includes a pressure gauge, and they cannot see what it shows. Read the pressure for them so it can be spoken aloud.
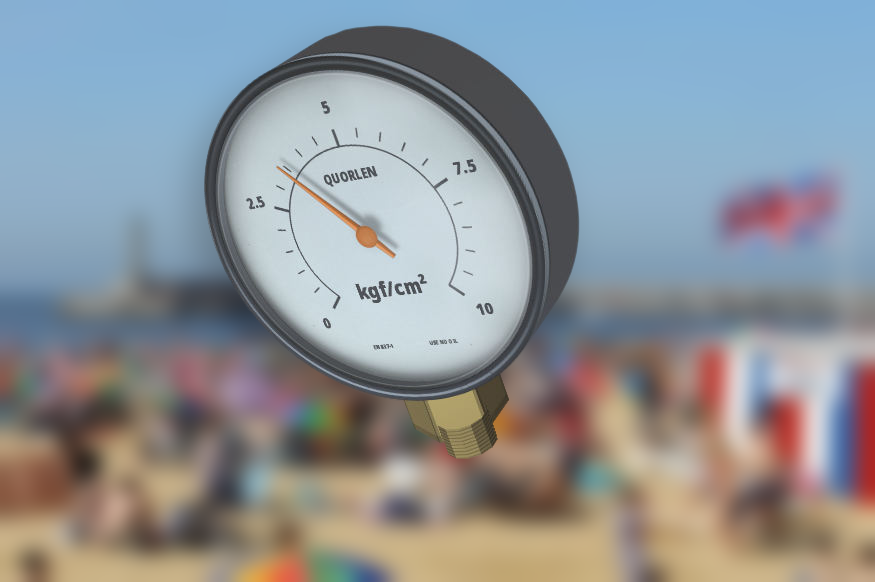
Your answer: 3.5 kg/cm²
